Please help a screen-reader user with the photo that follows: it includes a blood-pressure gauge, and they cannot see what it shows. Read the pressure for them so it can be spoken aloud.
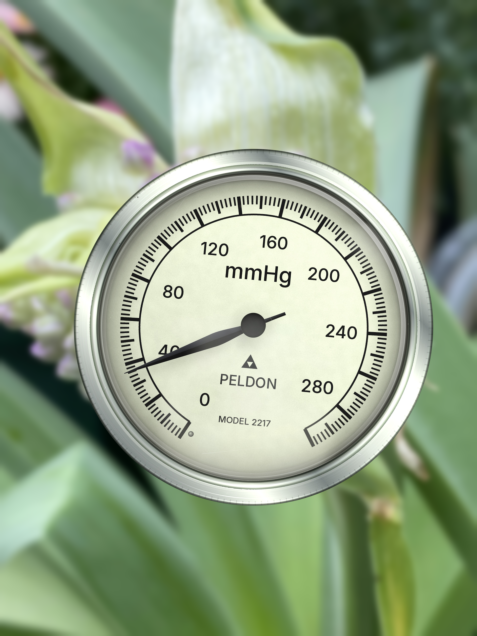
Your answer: 36 mmHg
